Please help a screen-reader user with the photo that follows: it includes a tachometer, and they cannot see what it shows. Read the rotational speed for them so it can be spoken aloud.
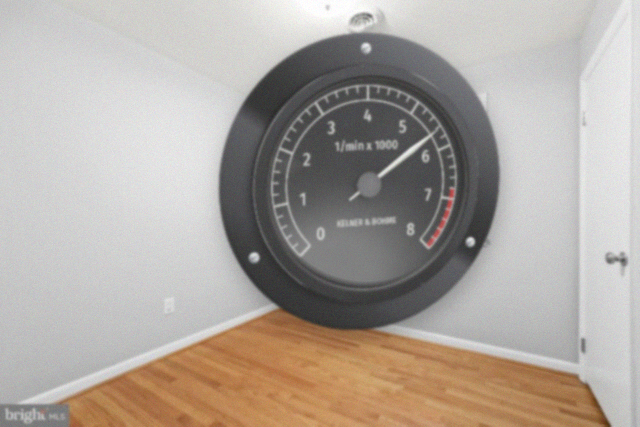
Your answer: 5600 rpm
